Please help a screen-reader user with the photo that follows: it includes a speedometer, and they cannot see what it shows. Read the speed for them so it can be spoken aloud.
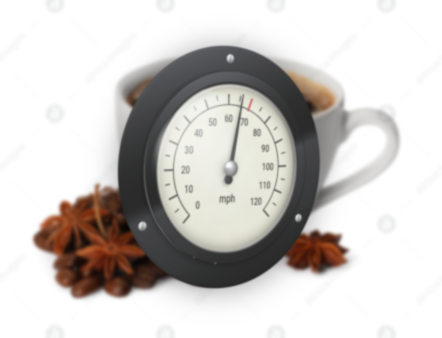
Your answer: 65 mph
